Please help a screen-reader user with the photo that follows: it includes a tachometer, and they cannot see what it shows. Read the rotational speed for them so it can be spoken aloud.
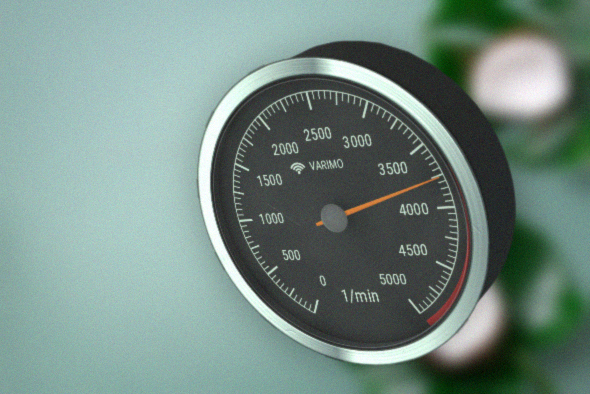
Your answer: 3750 rpm
